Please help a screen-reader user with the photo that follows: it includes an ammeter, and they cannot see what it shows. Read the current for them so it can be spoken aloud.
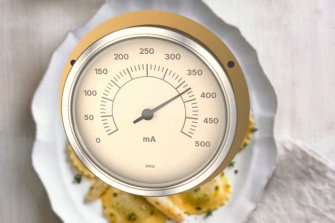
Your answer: 370 mA
